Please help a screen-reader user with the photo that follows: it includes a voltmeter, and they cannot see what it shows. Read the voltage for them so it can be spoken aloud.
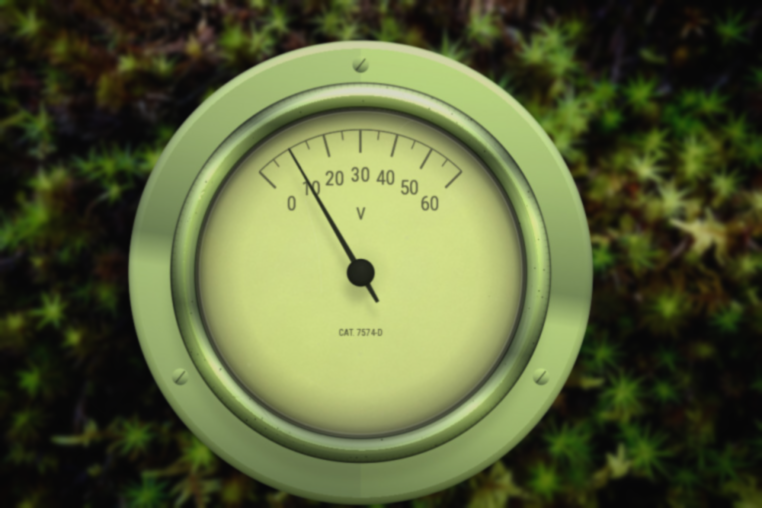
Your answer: 10 V
